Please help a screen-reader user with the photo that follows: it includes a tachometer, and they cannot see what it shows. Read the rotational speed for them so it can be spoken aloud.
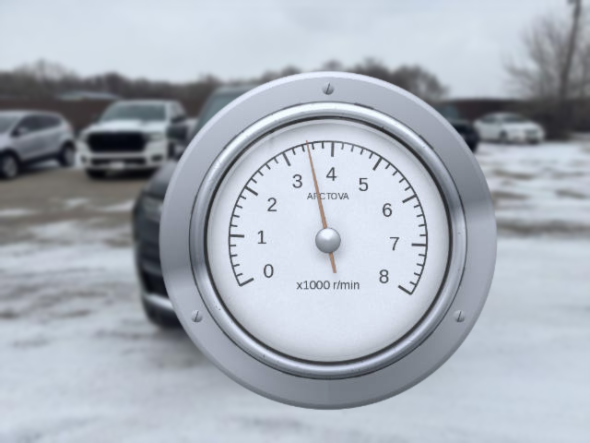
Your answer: 3500 rpm
